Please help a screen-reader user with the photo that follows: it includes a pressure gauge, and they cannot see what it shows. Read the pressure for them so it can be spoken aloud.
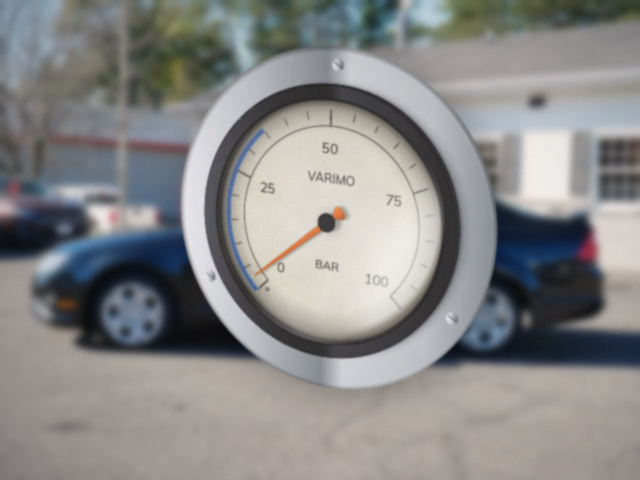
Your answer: 2.5 bar
